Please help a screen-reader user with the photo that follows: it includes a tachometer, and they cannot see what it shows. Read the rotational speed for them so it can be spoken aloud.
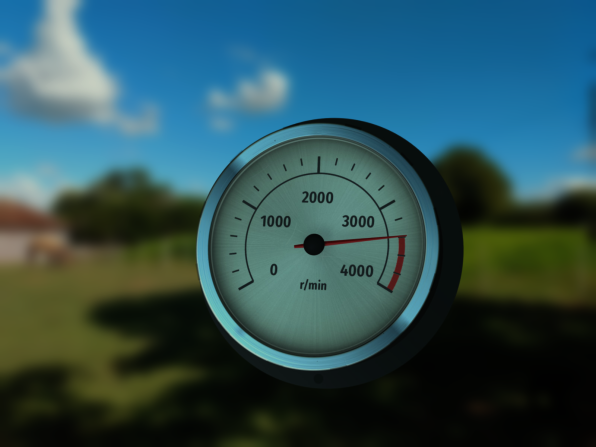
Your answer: 3400 rpm
